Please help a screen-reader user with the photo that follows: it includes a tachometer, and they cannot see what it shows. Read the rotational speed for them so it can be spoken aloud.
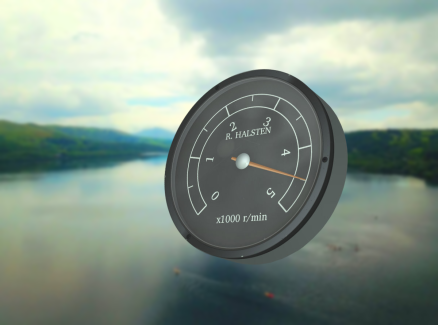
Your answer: 4500 rpm
